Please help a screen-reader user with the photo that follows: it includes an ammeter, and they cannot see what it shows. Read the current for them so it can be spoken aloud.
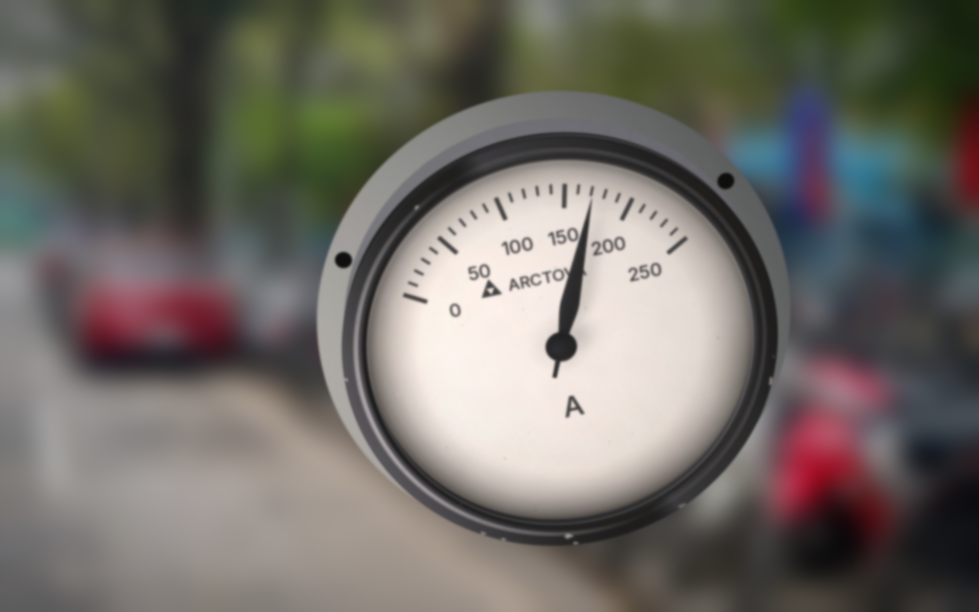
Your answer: 170 A
